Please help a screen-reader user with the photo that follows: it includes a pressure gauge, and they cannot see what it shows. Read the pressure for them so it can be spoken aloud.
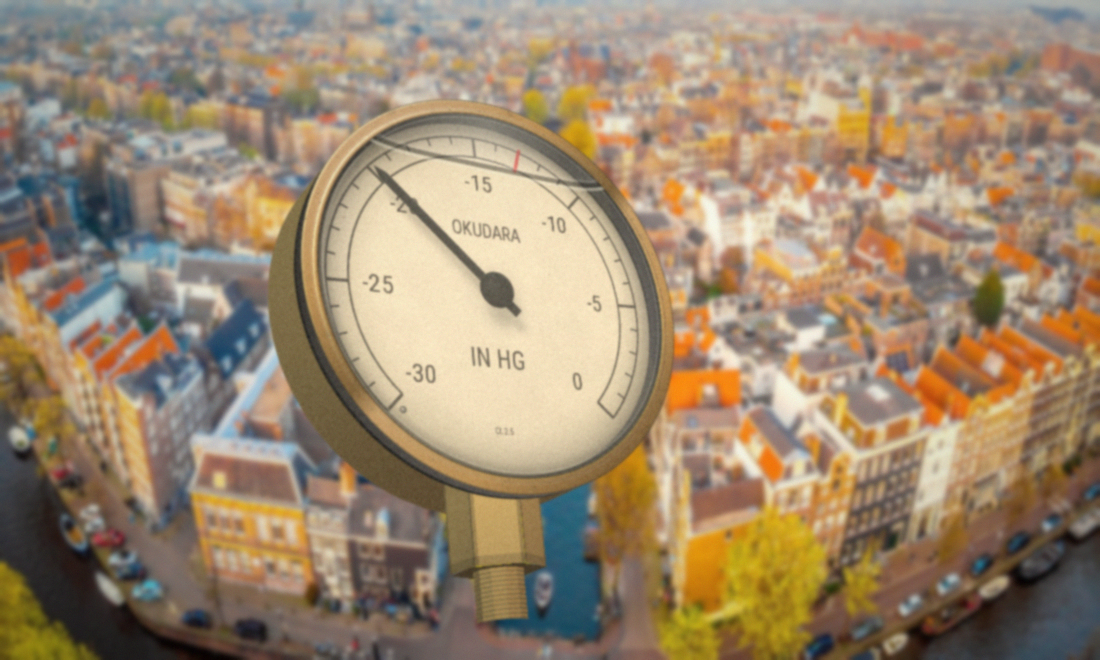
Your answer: -20 inHg
